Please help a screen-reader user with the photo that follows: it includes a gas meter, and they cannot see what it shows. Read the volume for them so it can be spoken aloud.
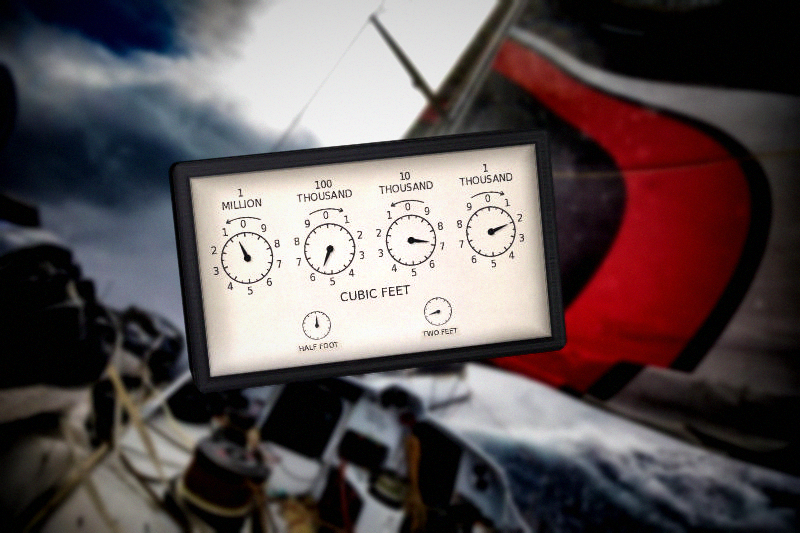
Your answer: 57200 ft³
